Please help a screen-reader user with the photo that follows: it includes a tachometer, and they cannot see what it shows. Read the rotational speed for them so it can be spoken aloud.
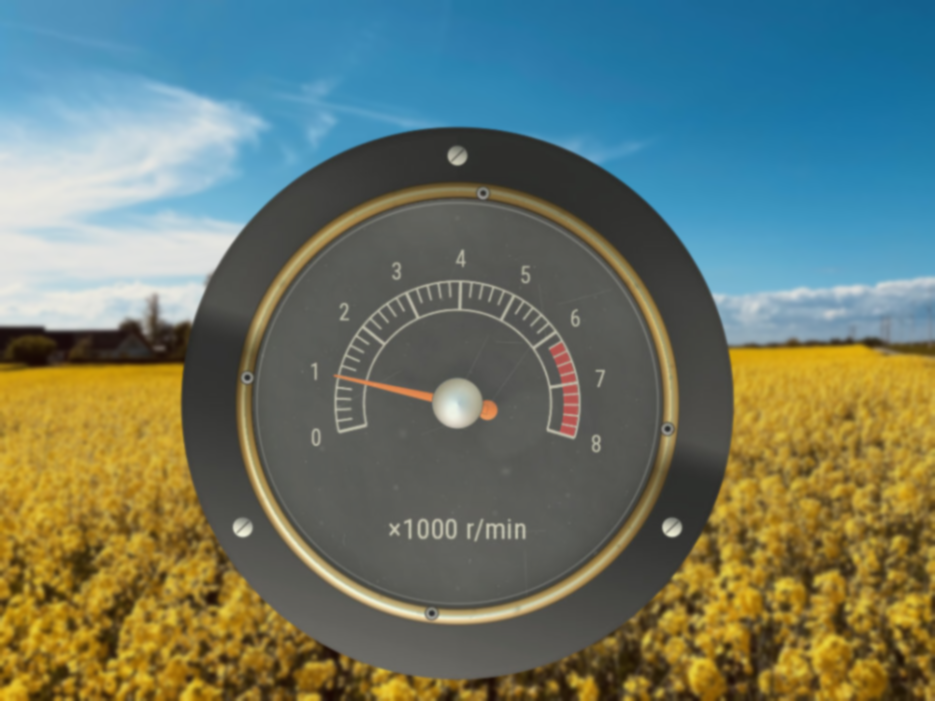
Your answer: 1000 rpm
